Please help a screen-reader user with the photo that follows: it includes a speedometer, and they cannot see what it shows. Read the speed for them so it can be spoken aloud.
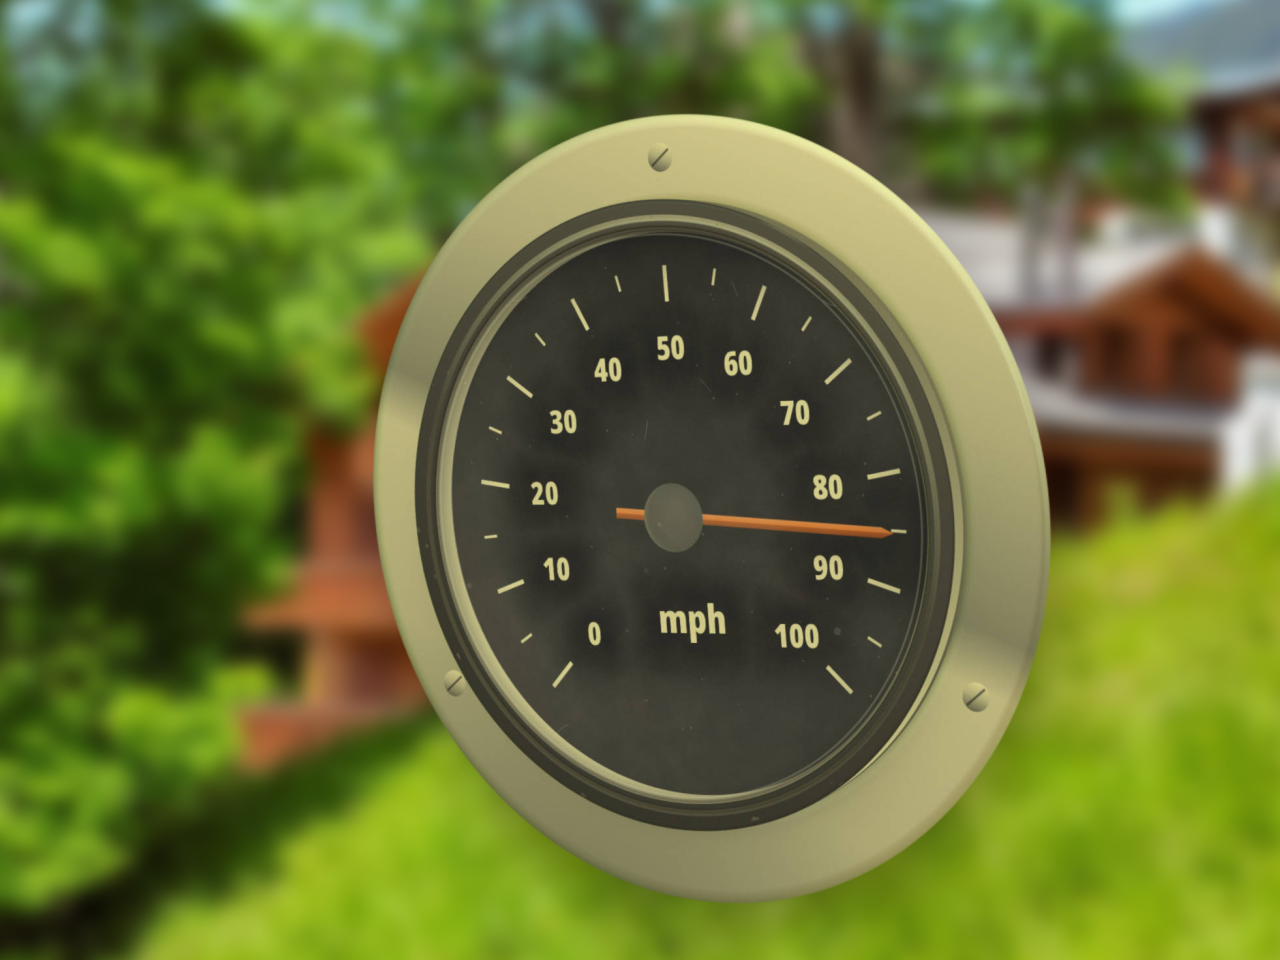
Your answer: 85 mph
